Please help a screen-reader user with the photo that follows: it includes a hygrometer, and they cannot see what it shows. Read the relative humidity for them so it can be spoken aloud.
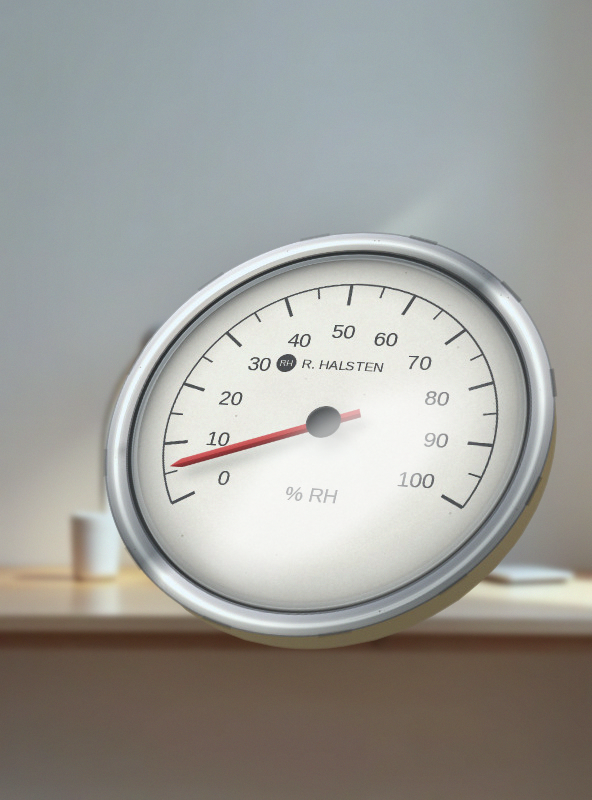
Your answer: 5 %
